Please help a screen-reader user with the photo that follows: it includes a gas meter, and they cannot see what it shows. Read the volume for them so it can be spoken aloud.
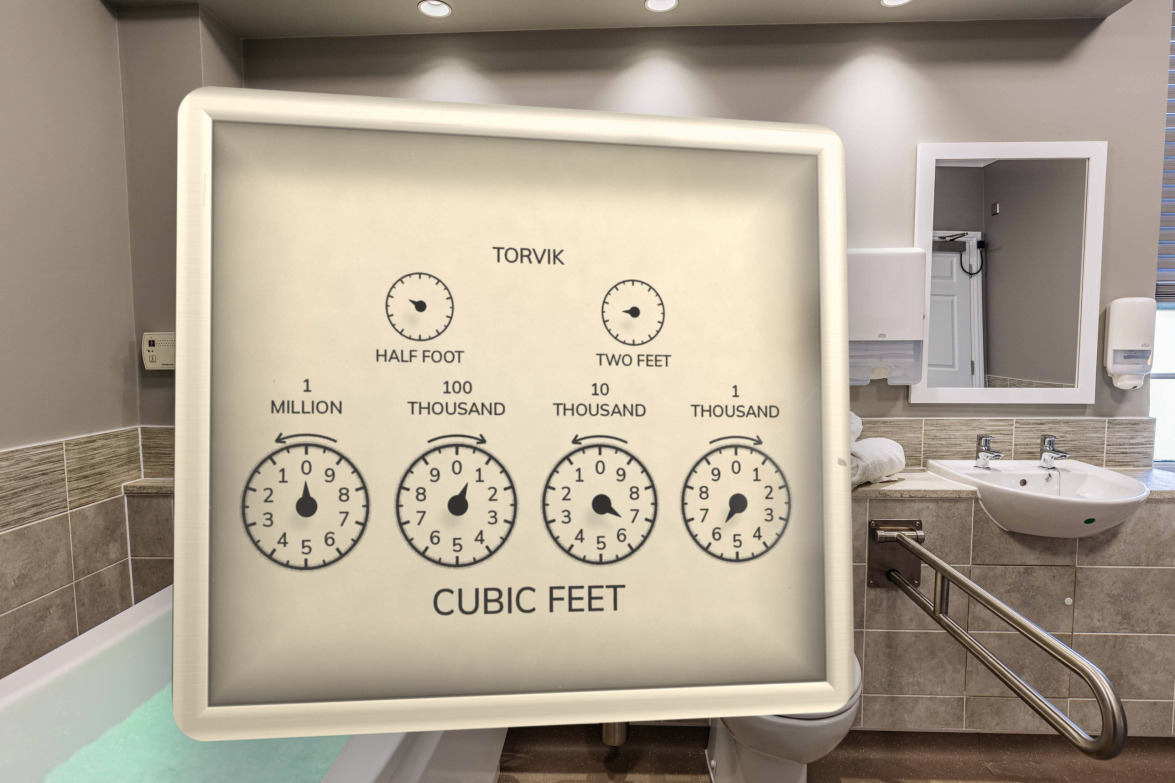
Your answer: 6600 ft³
